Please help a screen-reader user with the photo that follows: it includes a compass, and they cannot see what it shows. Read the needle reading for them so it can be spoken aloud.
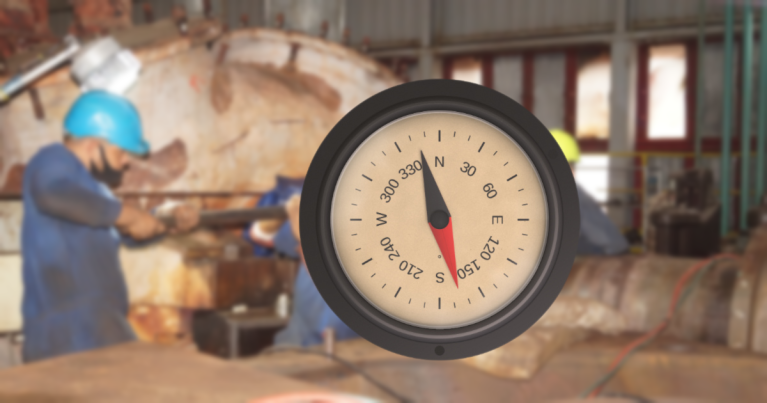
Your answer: 165 °
